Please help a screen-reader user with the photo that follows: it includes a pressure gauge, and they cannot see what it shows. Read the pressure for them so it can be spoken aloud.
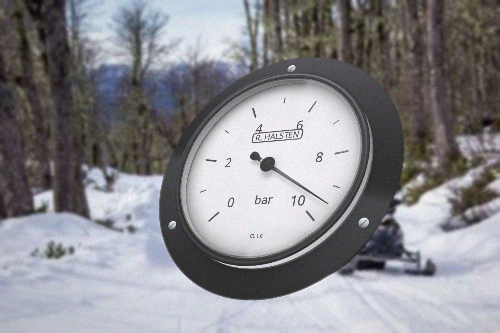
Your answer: 9.5 bar
